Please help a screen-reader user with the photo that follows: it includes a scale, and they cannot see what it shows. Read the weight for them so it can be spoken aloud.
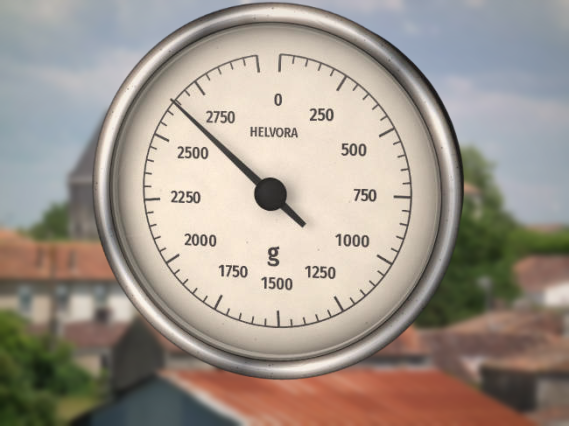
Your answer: 2650 g
